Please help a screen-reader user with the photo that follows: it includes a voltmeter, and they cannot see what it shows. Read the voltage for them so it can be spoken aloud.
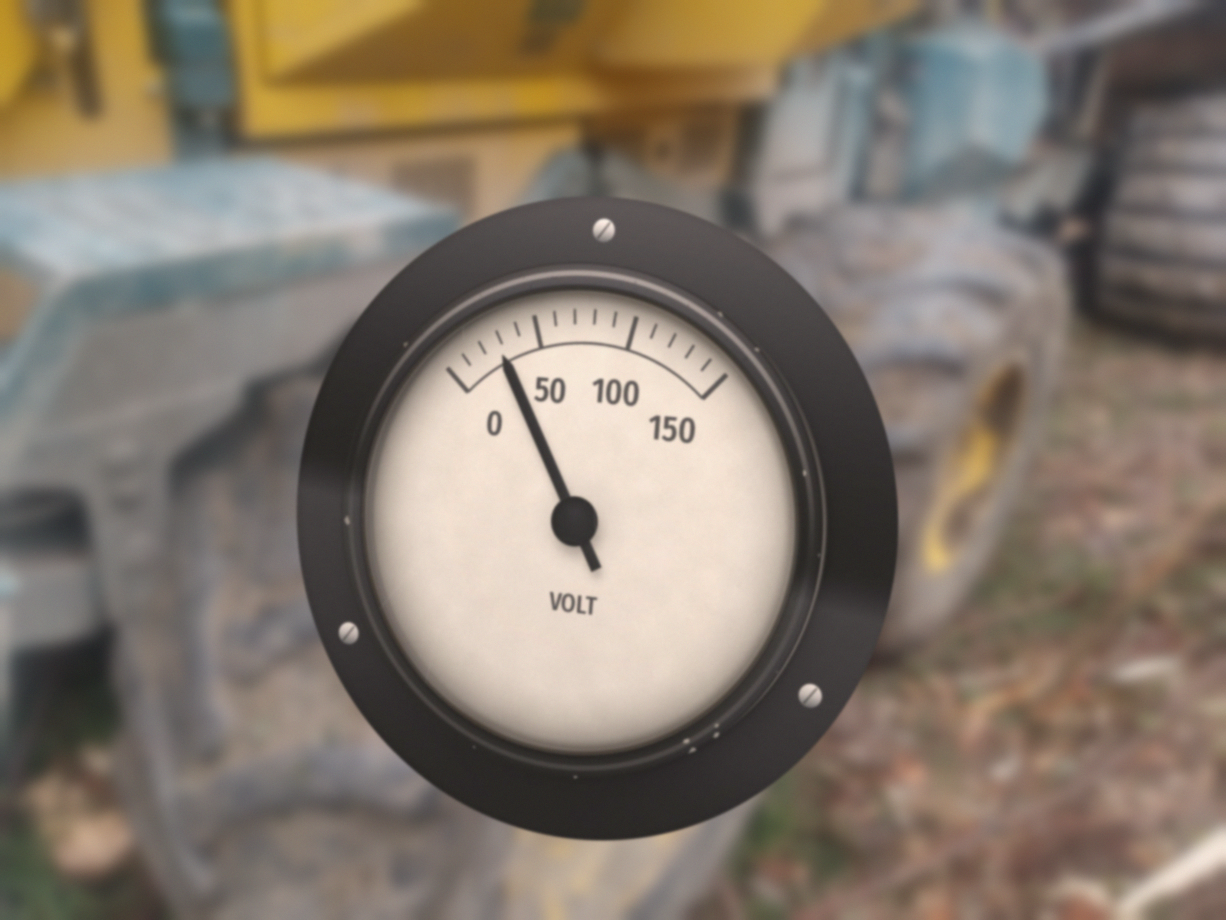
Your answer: 30 V
